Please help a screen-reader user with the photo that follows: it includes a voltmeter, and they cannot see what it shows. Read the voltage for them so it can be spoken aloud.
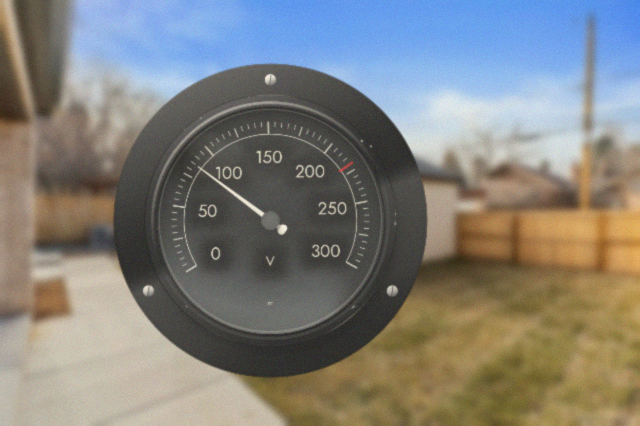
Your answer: 85 V
